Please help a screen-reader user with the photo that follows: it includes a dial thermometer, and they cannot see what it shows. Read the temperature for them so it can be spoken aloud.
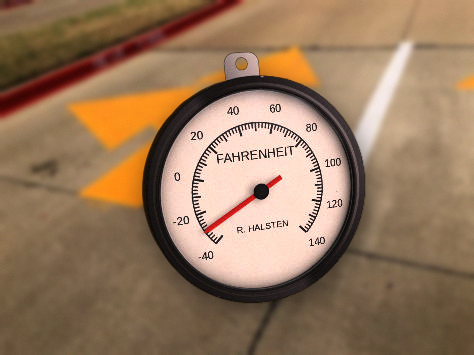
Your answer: -30 °F
